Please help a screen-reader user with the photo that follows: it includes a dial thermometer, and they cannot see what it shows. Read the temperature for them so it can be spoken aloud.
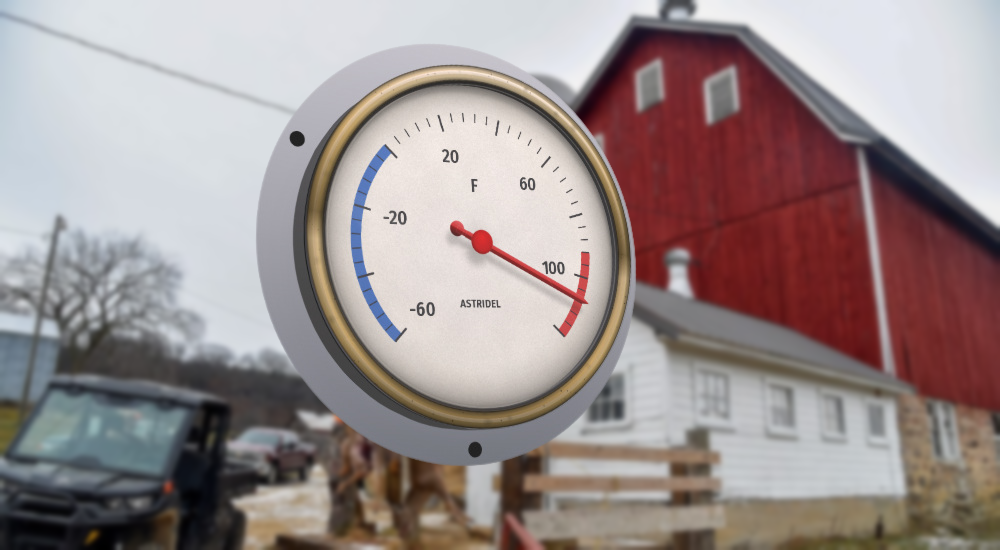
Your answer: 108 °F
